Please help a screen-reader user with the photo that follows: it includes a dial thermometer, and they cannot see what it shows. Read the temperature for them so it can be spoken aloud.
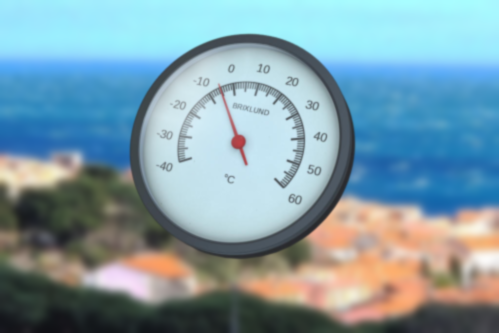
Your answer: -5 °C
